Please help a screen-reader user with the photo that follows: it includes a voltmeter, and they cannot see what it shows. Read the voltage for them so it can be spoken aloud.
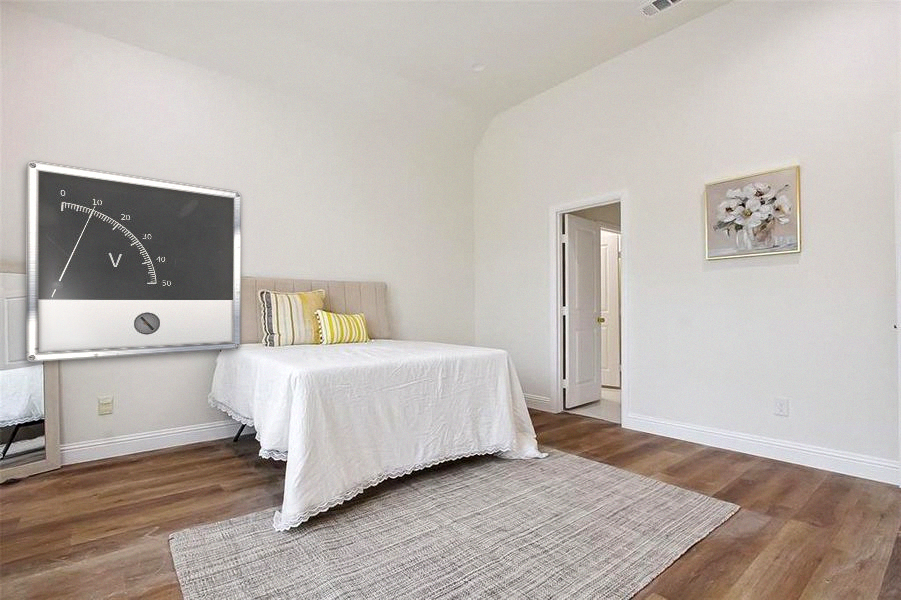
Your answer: 10 V
